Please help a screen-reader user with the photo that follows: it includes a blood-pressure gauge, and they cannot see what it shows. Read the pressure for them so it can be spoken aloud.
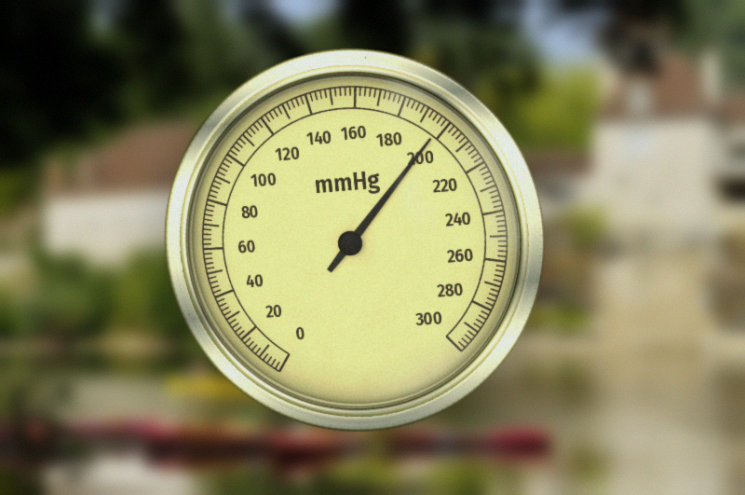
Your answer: 198 mmHg
